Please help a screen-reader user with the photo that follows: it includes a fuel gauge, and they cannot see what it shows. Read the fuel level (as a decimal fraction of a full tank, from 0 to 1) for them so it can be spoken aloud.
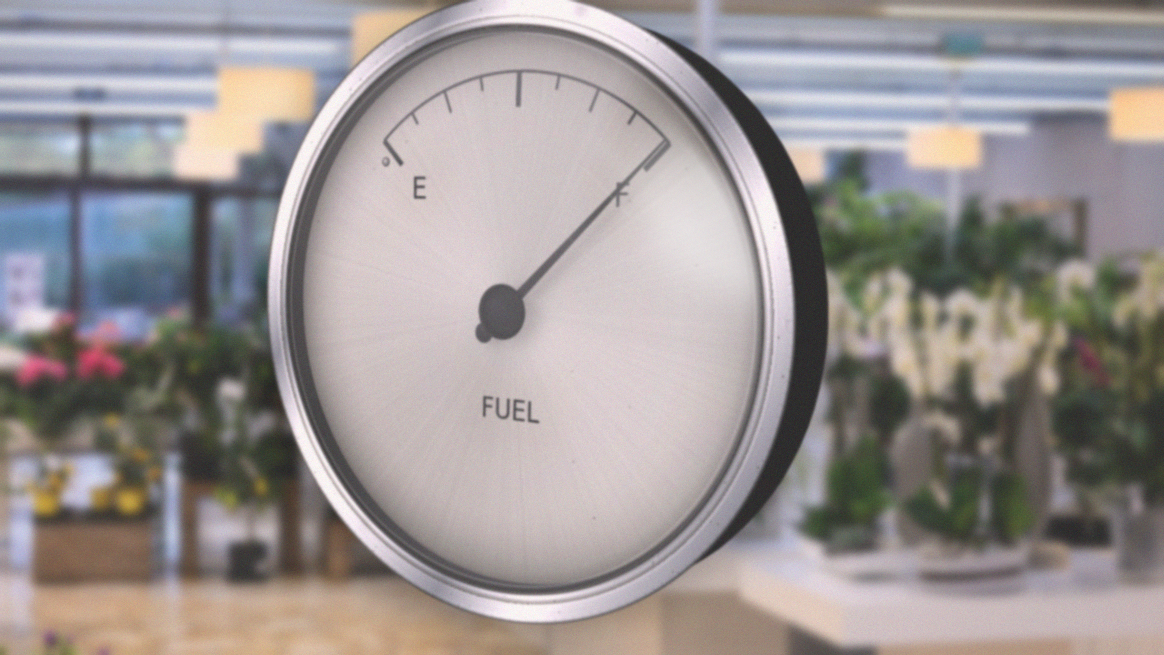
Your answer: 1
